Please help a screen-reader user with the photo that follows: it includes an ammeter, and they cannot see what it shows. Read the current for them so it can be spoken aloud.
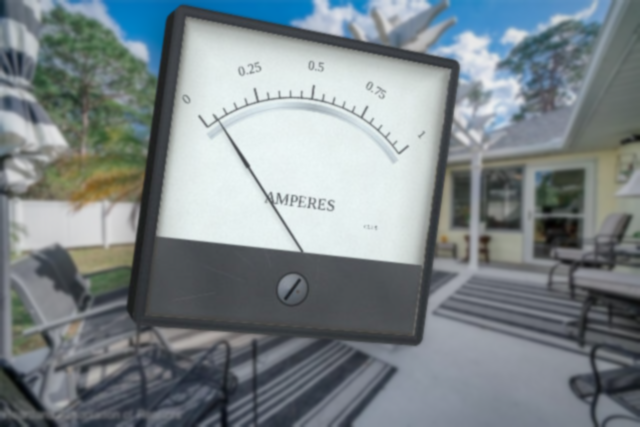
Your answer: 0.05 A
